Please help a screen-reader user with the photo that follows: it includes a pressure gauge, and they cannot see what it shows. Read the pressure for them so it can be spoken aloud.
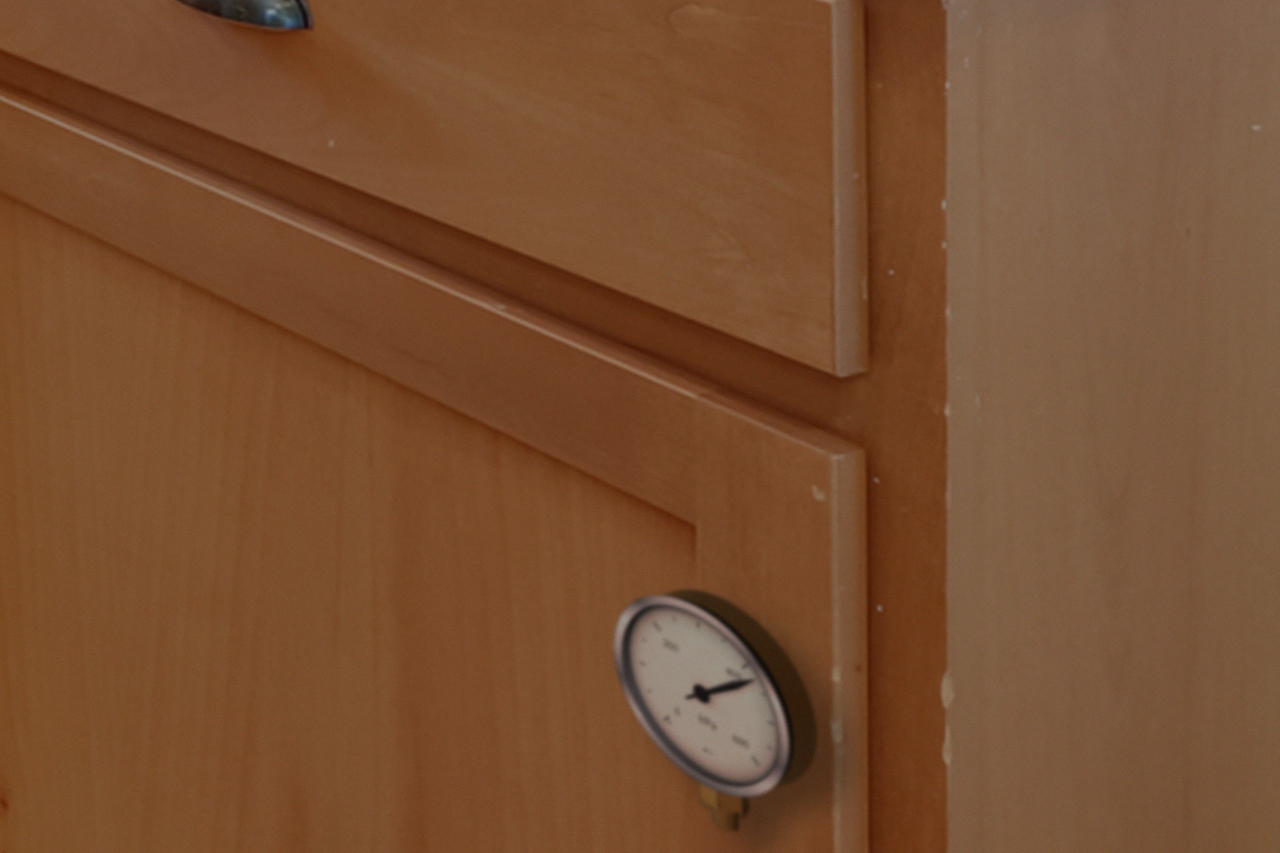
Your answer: 425 kPa
